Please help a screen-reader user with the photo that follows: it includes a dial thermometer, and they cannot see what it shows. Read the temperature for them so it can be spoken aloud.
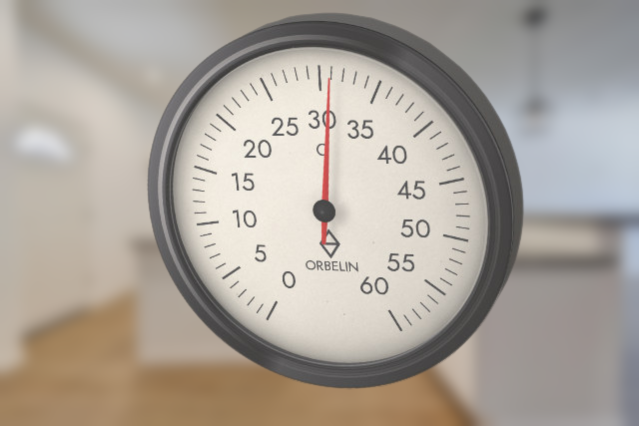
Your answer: 31 °C
